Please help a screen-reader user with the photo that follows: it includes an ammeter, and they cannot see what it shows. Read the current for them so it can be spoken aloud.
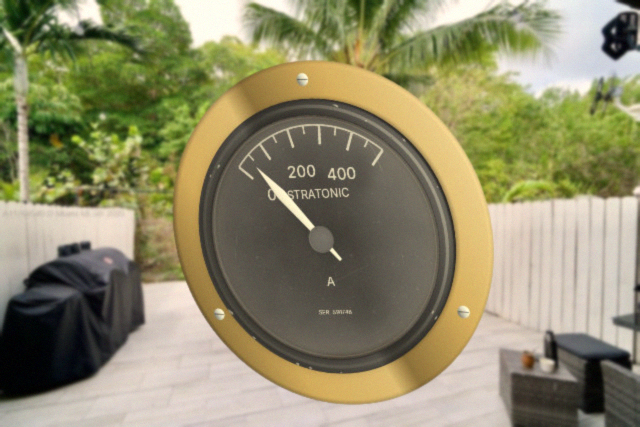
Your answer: 50 A
